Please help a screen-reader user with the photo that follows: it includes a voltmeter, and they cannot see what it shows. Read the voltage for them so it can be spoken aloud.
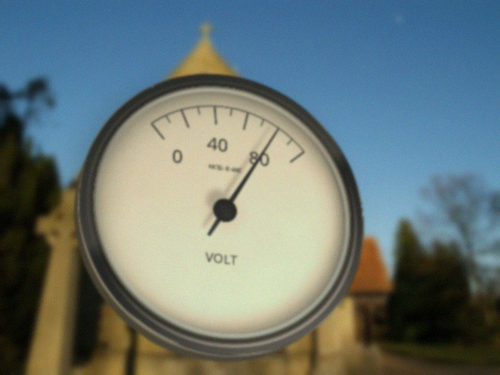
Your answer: 80 V
